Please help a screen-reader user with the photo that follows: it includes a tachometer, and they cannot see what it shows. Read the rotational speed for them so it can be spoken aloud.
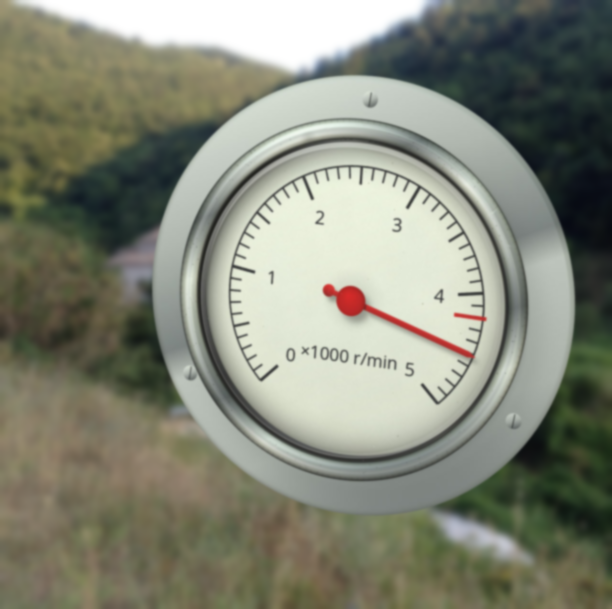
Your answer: 4500 rpm
